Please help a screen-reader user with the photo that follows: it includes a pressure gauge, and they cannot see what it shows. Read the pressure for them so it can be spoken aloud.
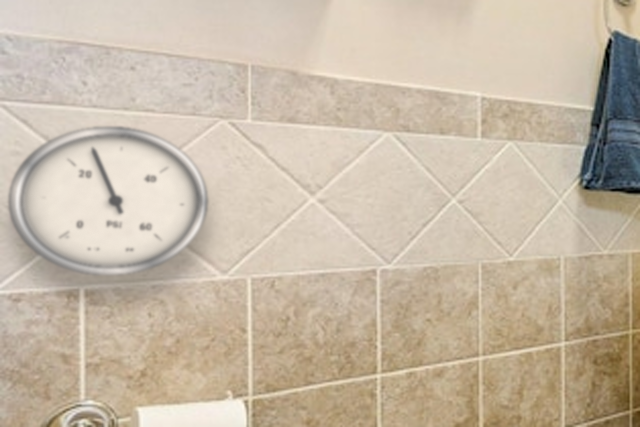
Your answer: 25 psi
